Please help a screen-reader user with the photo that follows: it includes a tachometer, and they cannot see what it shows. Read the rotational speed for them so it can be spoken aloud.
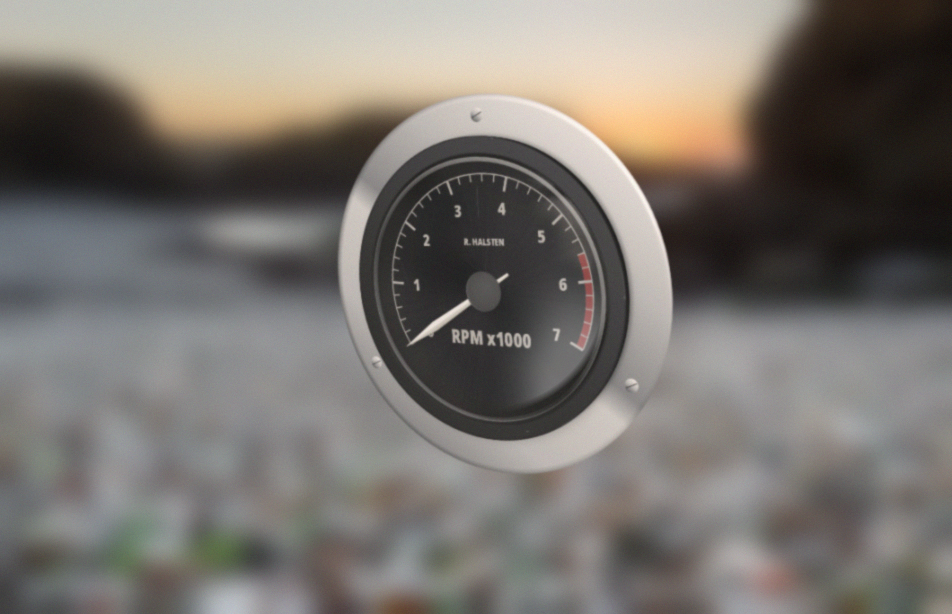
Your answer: 0 rpm
